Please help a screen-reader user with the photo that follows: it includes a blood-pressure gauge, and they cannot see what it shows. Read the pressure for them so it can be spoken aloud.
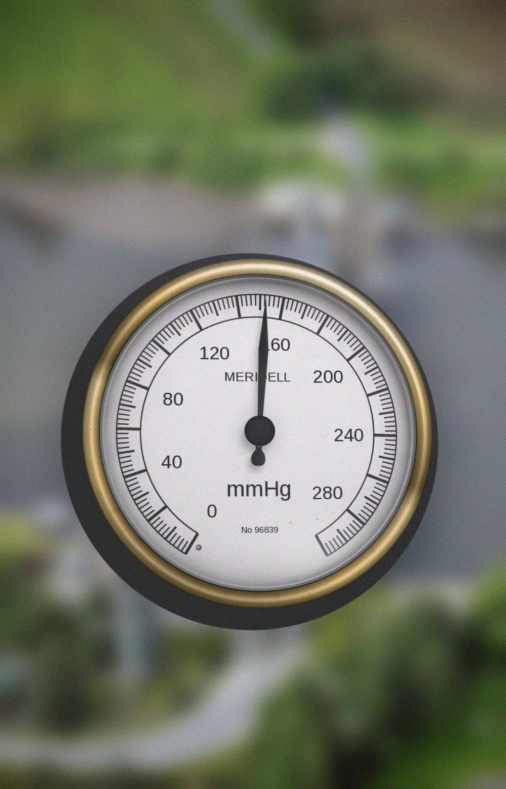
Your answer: 152 mmHg
